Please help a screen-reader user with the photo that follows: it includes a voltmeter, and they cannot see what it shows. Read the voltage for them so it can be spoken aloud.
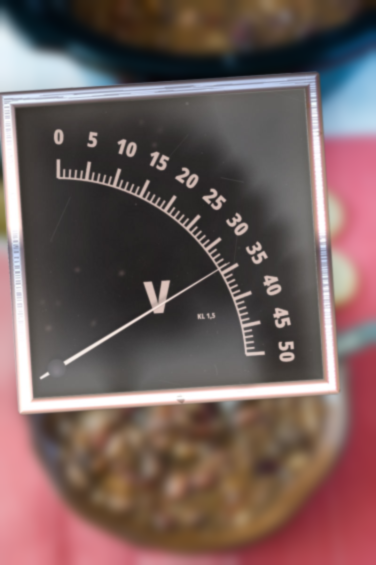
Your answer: 34 V
